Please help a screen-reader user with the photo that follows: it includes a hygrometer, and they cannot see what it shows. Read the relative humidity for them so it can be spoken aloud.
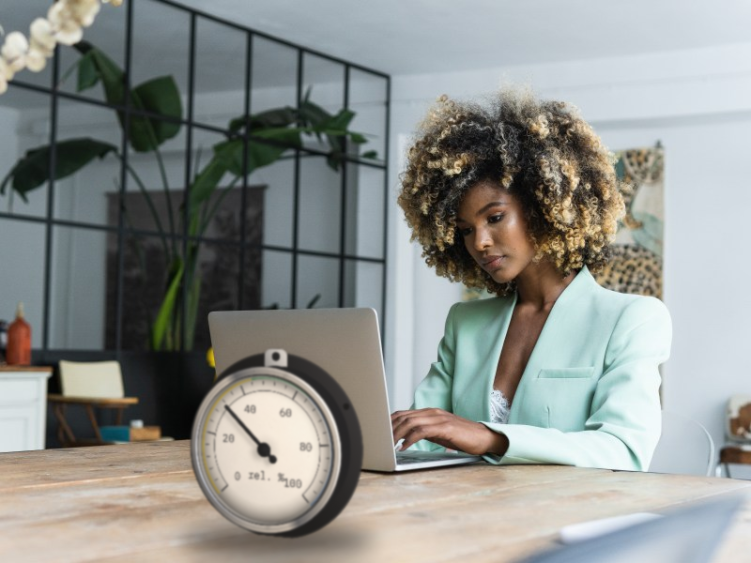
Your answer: 32 %
